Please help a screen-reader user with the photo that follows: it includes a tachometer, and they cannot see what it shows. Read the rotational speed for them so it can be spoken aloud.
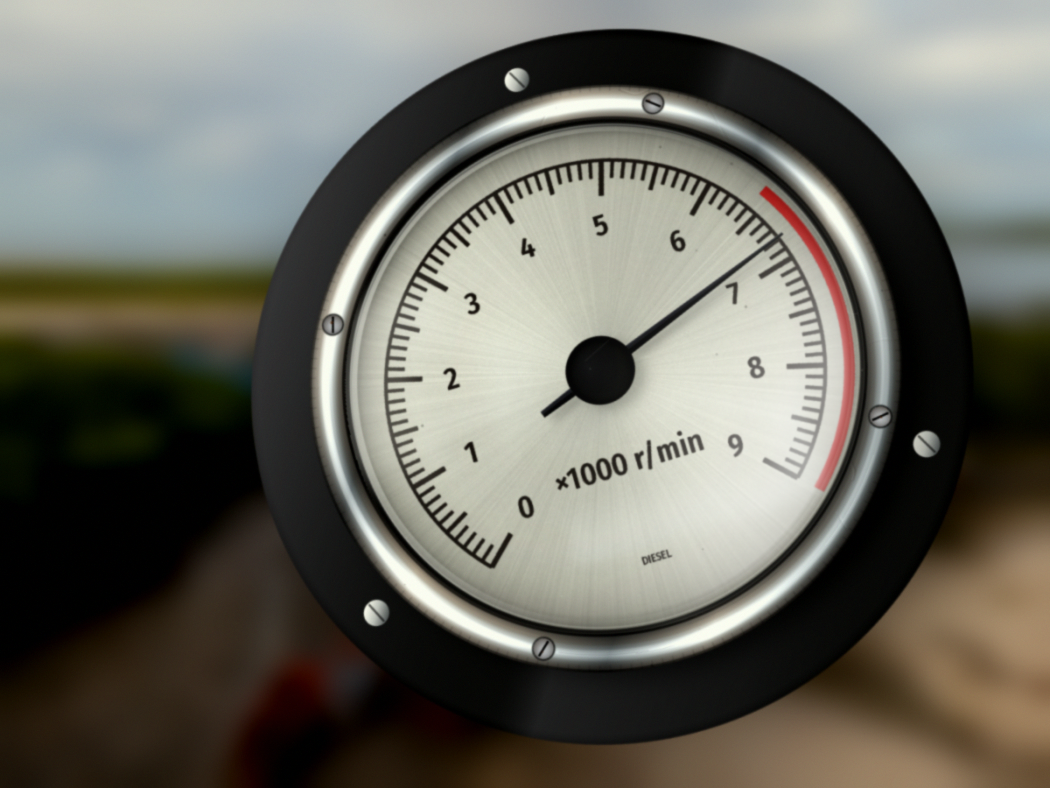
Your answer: 6800 rpm
